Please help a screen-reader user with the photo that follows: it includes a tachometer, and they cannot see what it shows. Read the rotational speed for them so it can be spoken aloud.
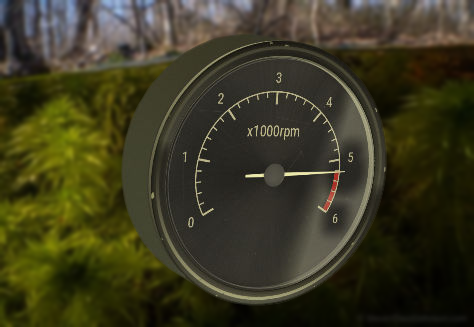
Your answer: 5200 rpm
